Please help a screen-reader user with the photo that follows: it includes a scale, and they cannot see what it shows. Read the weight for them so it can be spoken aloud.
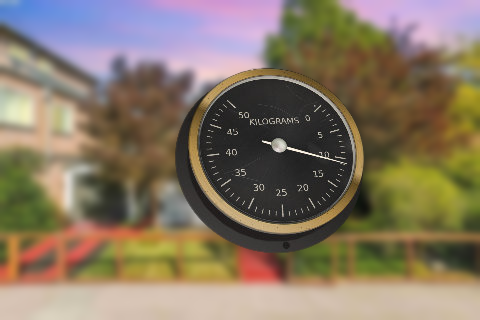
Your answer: 11 kg
